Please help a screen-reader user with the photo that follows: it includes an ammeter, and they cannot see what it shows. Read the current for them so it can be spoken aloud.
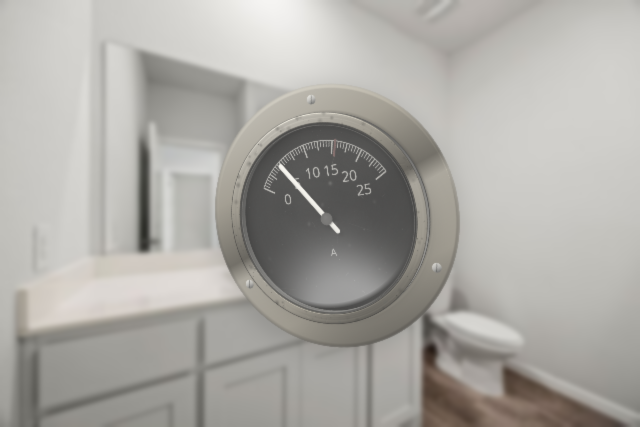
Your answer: 5 A
